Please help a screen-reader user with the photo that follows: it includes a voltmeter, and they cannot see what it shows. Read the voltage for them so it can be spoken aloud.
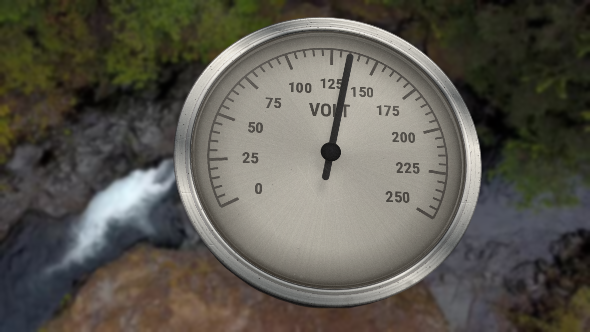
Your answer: 135 V
